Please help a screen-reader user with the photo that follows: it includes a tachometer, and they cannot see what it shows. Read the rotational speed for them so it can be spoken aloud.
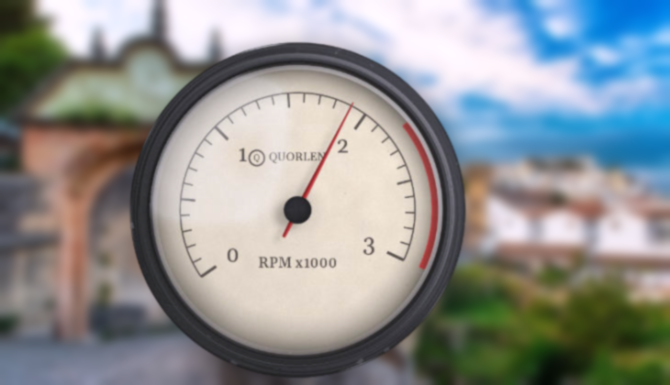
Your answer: 1900 rpm
